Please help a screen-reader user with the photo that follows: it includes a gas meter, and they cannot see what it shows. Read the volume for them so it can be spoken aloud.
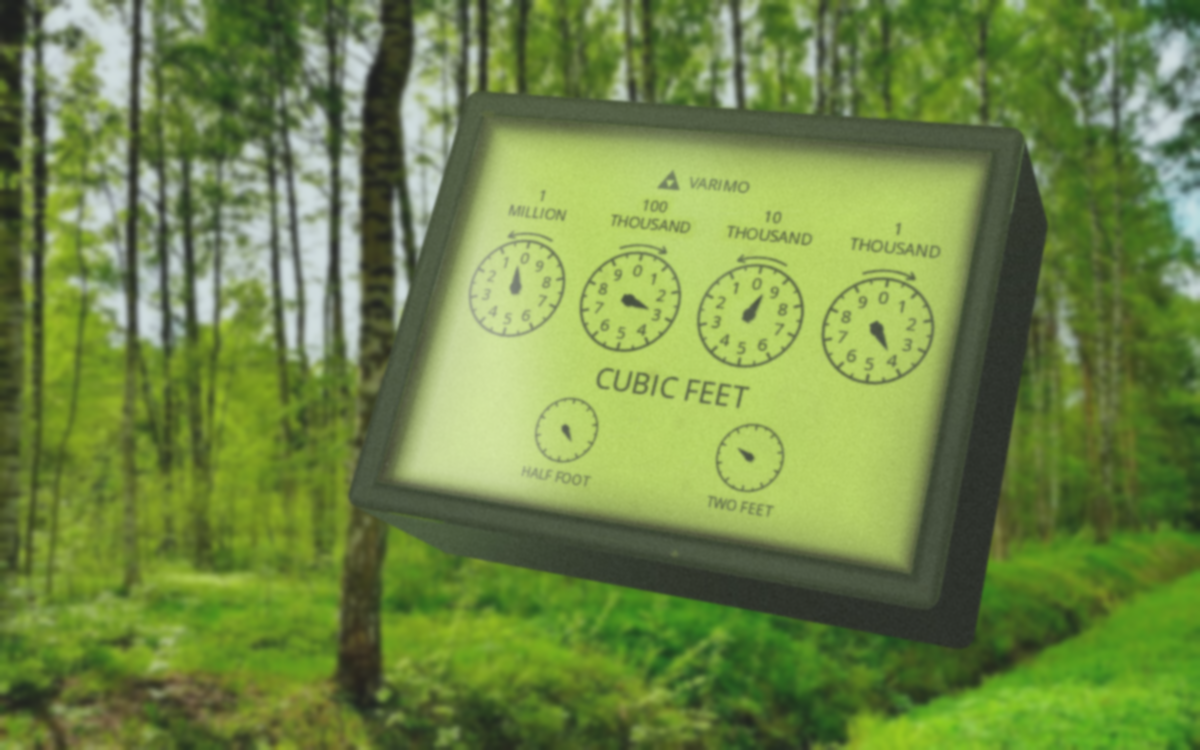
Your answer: 29400 ft³
